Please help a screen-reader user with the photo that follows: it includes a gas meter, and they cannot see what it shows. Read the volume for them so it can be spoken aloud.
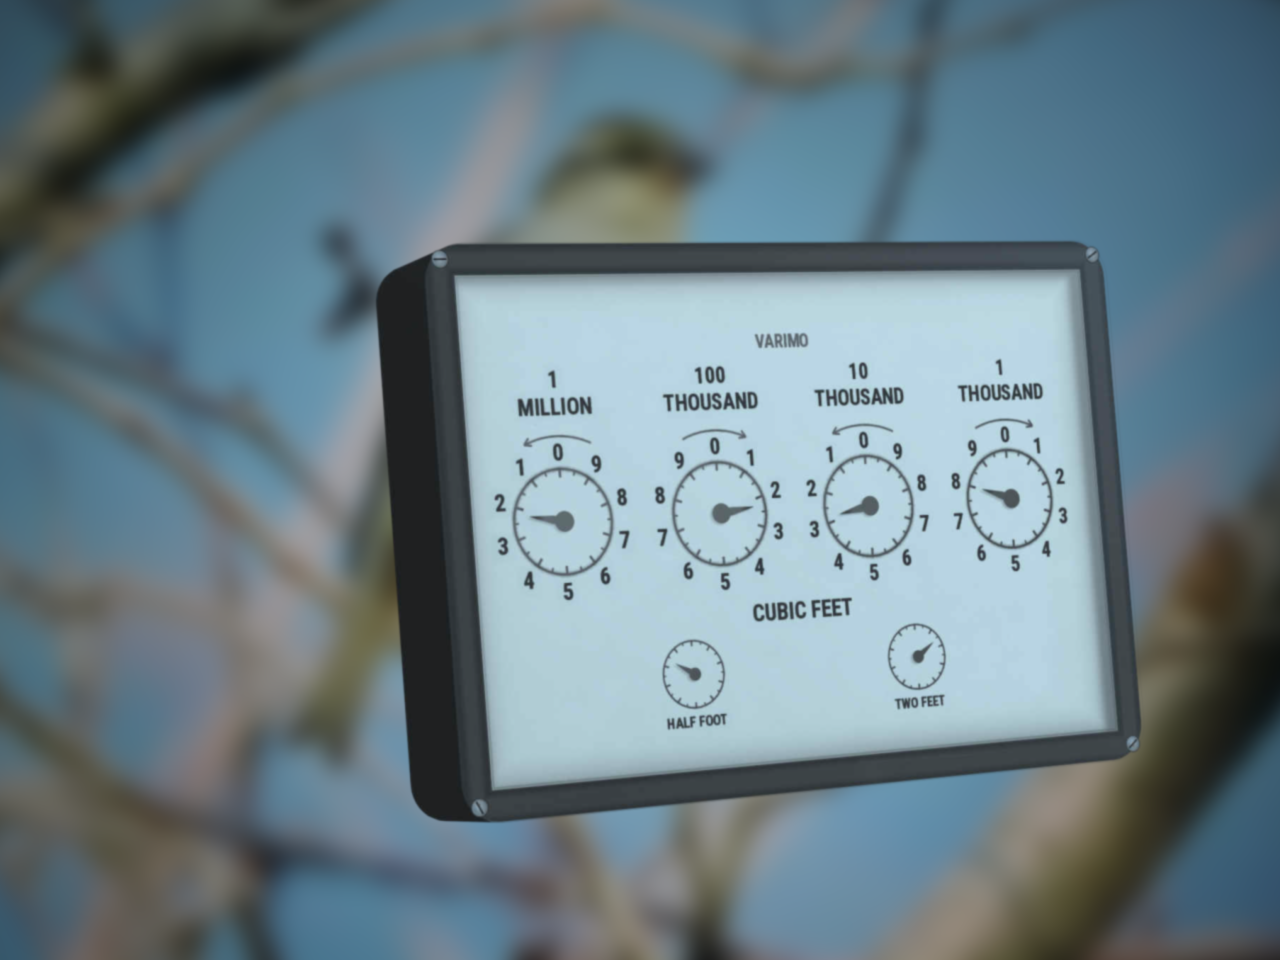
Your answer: 222800 ft³
